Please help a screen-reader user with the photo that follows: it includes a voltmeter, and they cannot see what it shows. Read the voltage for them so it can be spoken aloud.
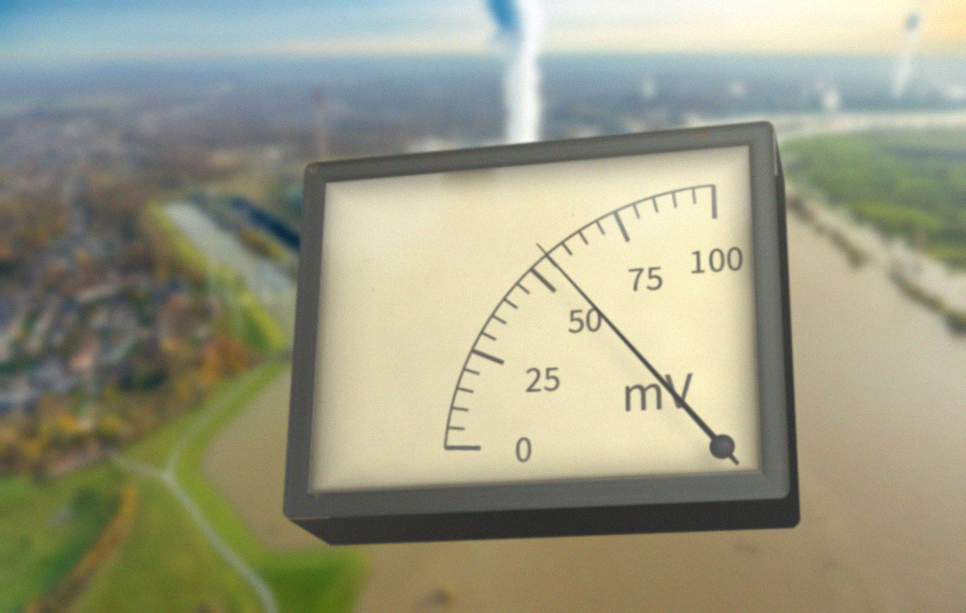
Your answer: 55 mV
